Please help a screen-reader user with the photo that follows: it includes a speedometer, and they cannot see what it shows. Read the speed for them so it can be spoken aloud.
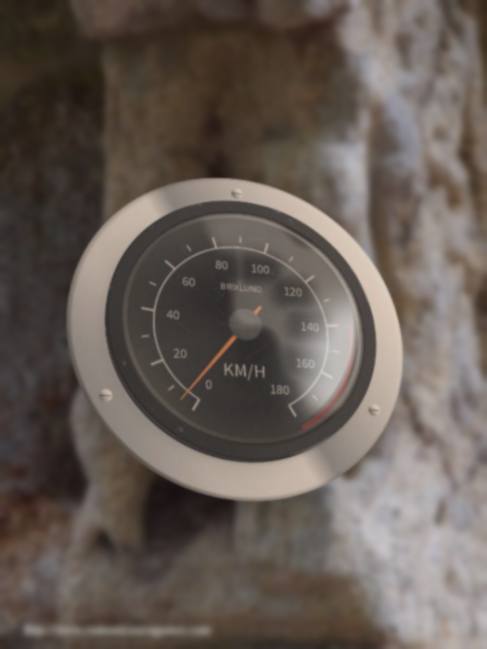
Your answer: 5 km/h
